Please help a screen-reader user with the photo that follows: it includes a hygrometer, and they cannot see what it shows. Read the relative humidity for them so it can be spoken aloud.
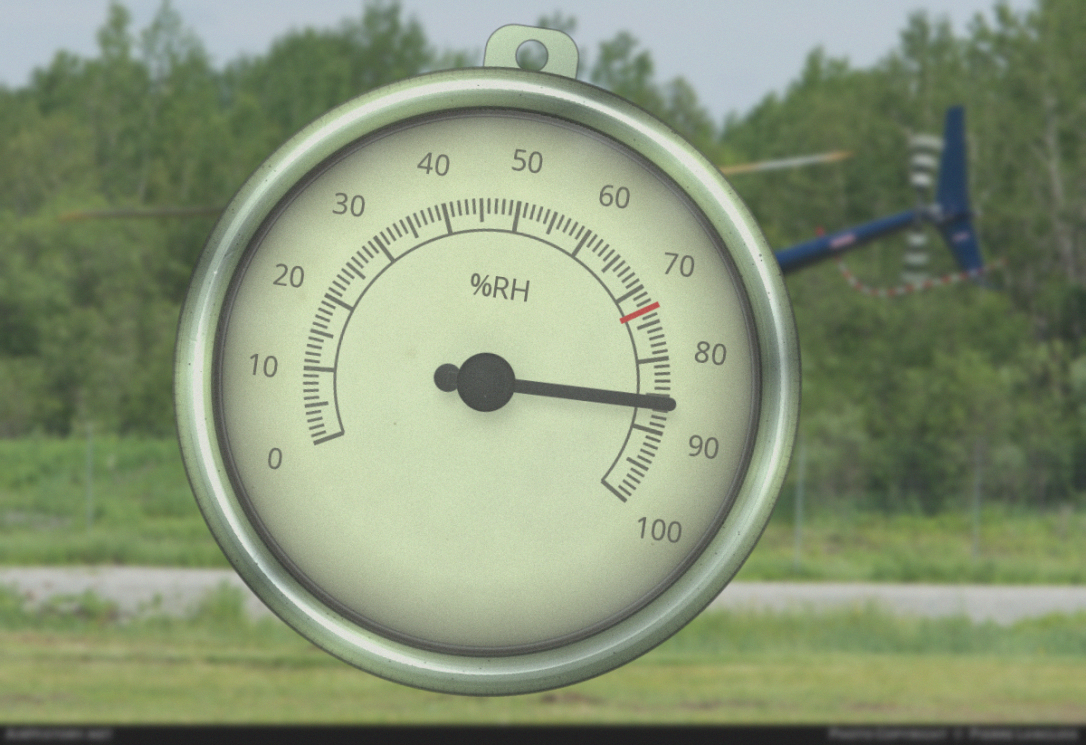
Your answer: 86 %
